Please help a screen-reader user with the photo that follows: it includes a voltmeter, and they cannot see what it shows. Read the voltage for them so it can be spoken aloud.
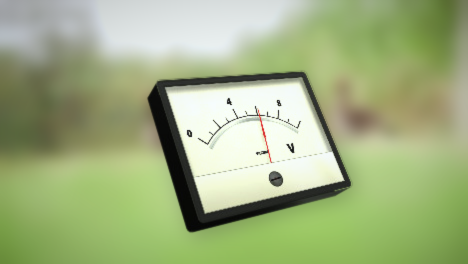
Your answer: 6 V
